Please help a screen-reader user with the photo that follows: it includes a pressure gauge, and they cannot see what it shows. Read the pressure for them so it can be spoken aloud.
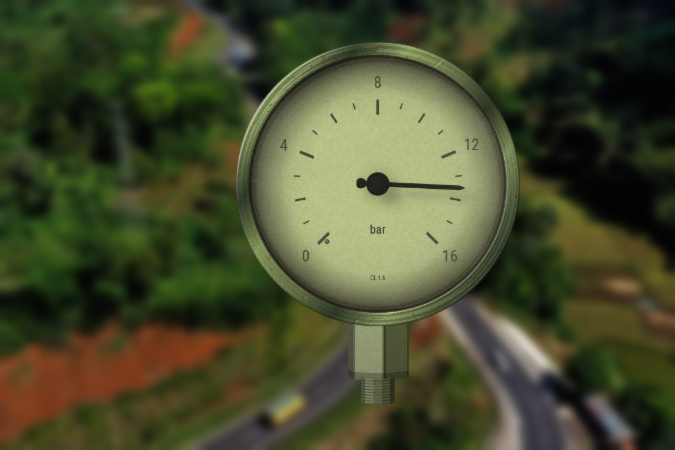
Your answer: 13.5 bar
